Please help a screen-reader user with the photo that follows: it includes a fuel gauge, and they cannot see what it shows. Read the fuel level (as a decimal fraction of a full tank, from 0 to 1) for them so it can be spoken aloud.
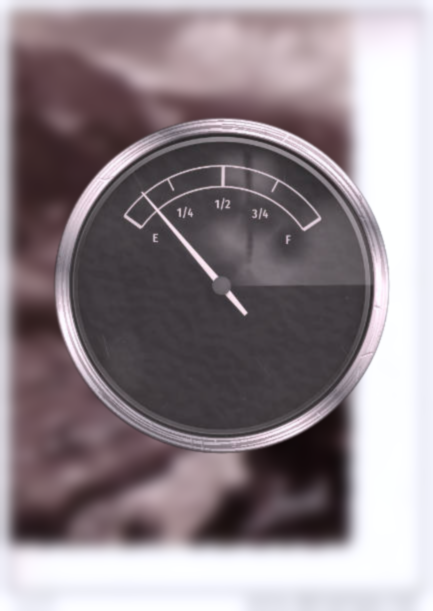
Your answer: 0.125
